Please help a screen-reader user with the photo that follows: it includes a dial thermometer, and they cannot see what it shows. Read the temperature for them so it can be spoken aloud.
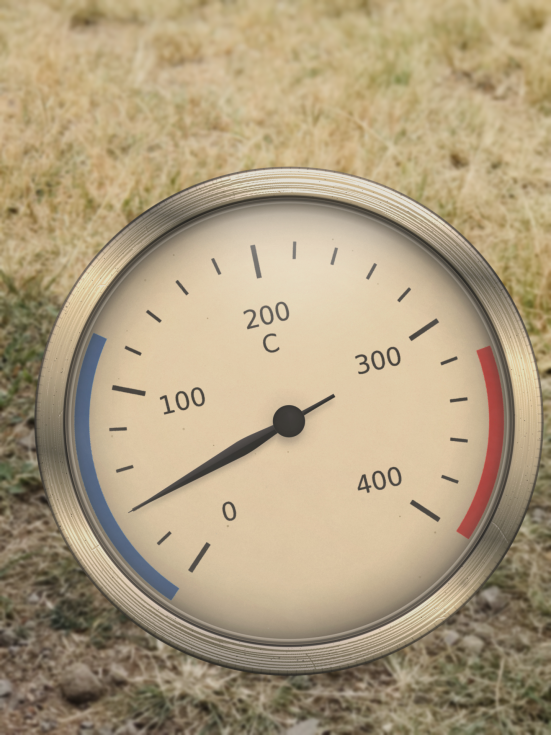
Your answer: 40 °C
